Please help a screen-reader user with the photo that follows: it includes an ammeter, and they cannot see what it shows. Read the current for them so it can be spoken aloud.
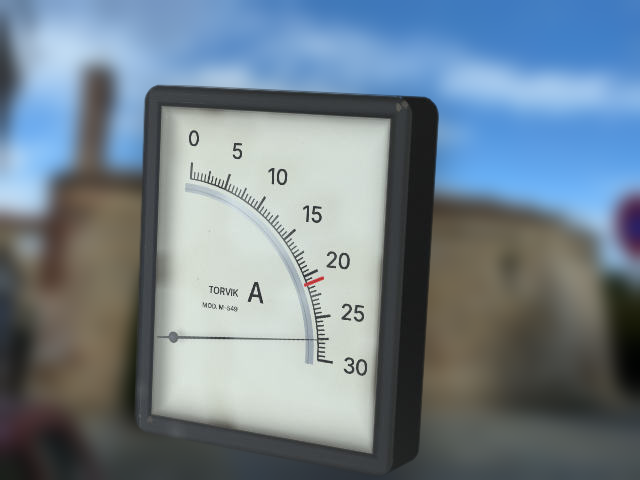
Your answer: 27.5 A
